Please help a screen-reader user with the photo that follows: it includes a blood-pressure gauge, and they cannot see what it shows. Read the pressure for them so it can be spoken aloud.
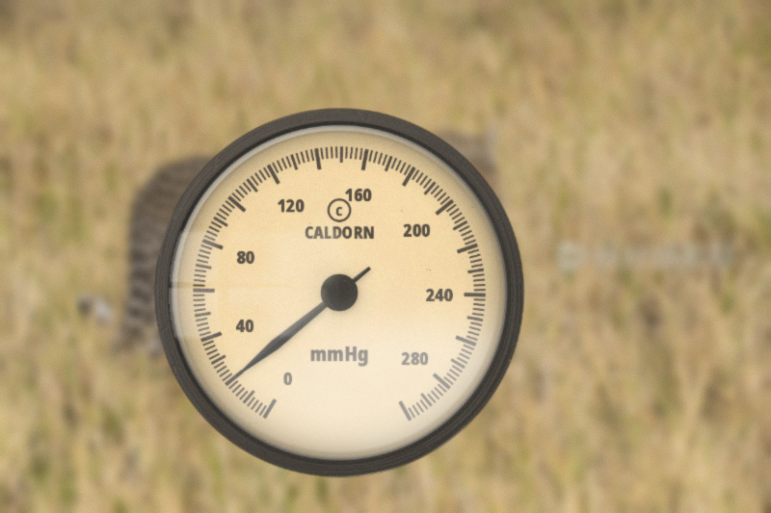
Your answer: 20 mmHg
